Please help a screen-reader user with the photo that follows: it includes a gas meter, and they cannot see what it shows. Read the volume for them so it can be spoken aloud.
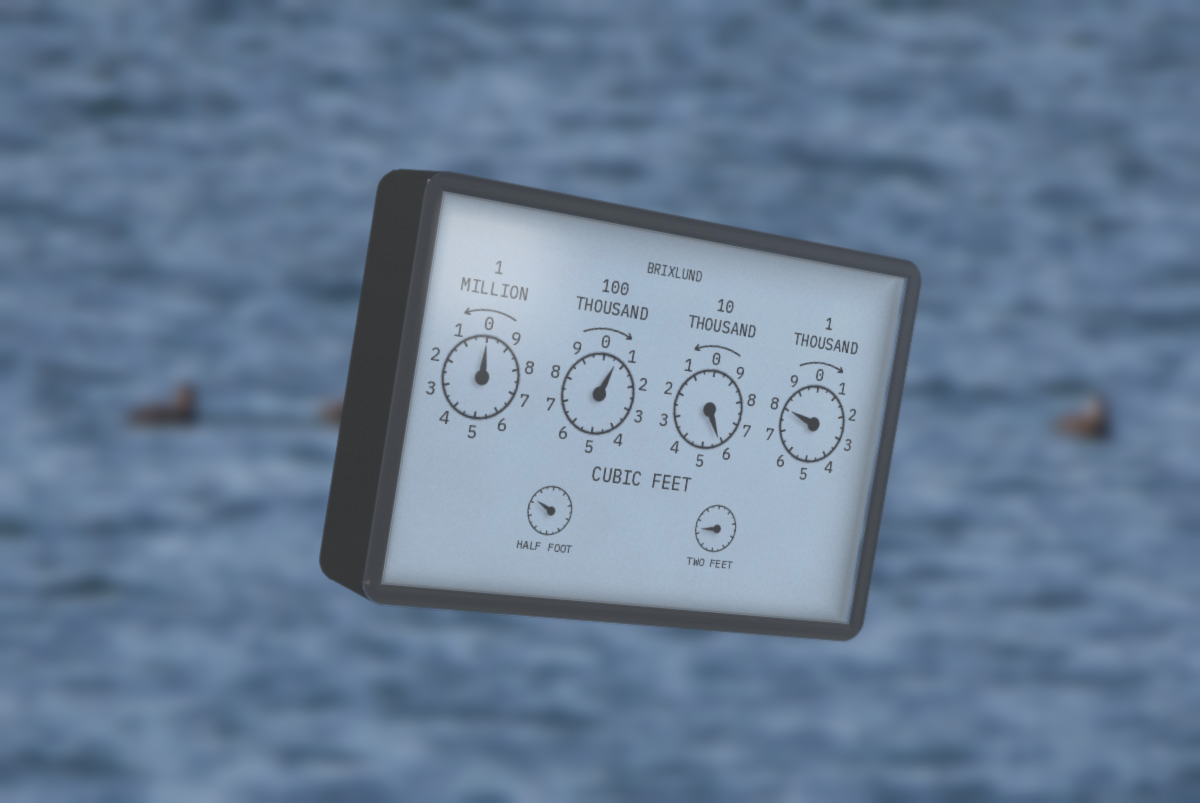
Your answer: 5800 ft³
